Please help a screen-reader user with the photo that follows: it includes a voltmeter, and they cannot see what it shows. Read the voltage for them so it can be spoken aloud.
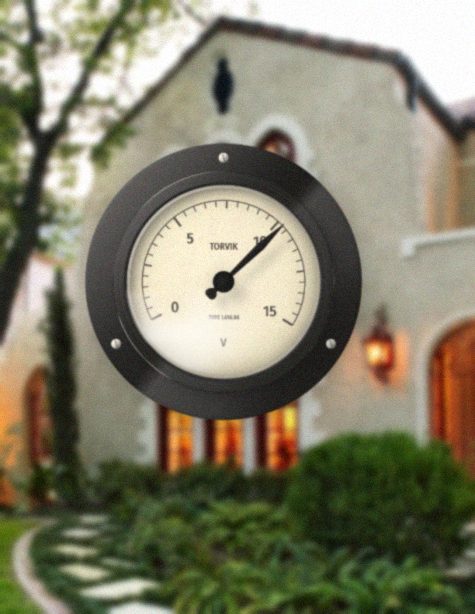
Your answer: 10.25 V
